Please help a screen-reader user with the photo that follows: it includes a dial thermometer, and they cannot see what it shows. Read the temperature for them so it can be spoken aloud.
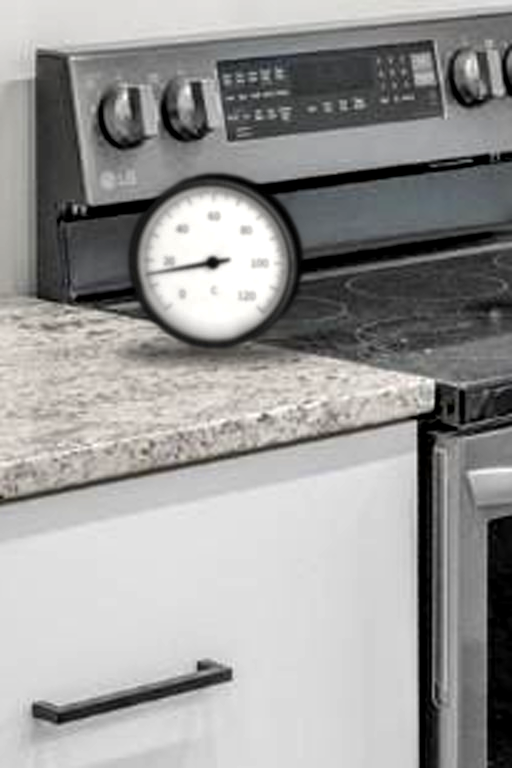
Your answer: 15 °C
